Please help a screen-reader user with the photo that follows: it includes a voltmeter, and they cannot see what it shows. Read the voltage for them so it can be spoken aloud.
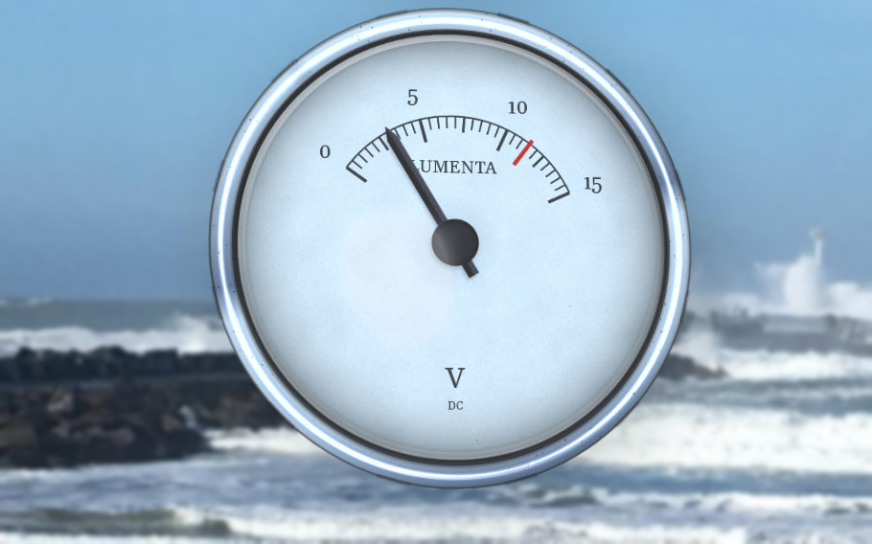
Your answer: 3 V
